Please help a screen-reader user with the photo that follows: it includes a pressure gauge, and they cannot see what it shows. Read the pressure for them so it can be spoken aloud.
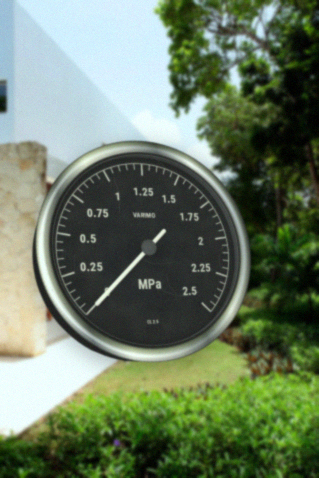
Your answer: 0 MPa
